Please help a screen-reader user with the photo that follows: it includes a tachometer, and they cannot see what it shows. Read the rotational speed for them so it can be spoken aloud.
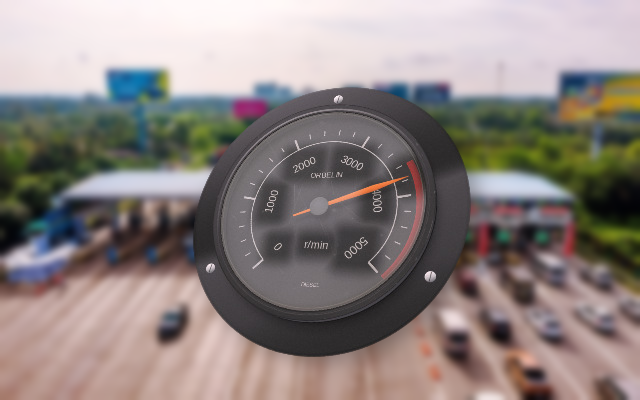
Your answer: 3800 rpm
